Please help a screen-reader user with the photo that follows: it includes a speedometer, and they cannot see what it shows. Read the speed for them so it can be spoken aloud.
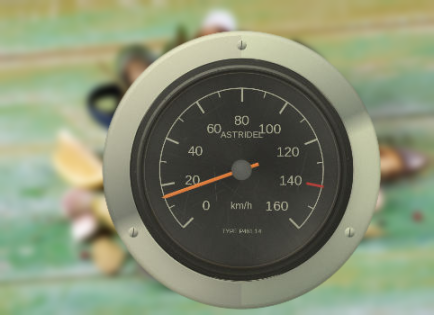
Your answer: 15 km/h
